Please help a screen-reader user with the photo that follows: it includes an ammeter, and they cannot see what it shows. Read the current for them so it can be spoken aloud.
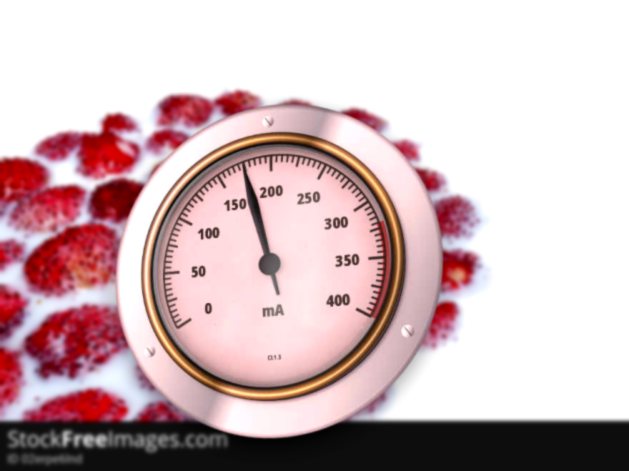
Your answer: 175 mA
